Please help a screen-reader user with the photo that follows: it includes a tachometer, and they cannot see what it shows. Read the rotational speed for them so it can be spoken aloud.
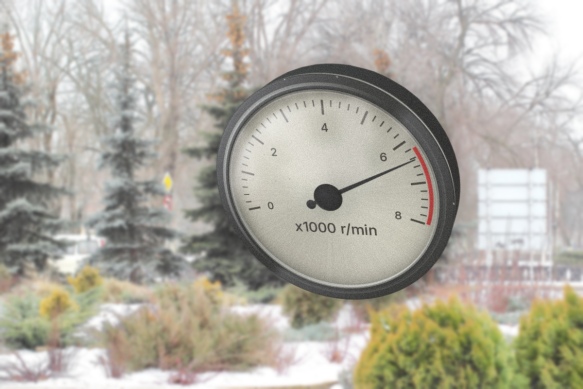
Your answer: 6400 rpm
